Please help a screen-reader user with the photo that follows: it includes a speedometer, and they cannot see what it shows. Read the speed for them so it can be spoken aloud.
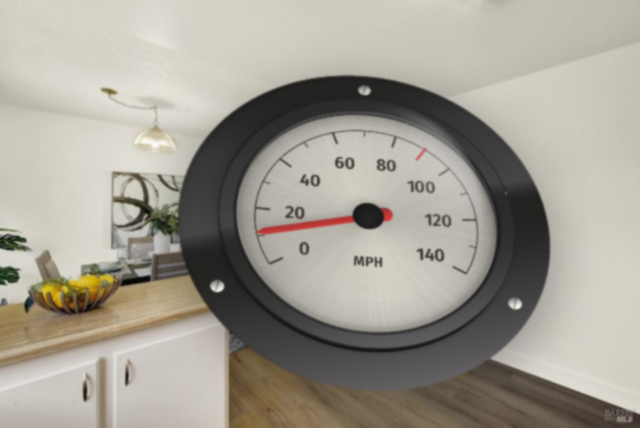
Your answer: 10 mph
